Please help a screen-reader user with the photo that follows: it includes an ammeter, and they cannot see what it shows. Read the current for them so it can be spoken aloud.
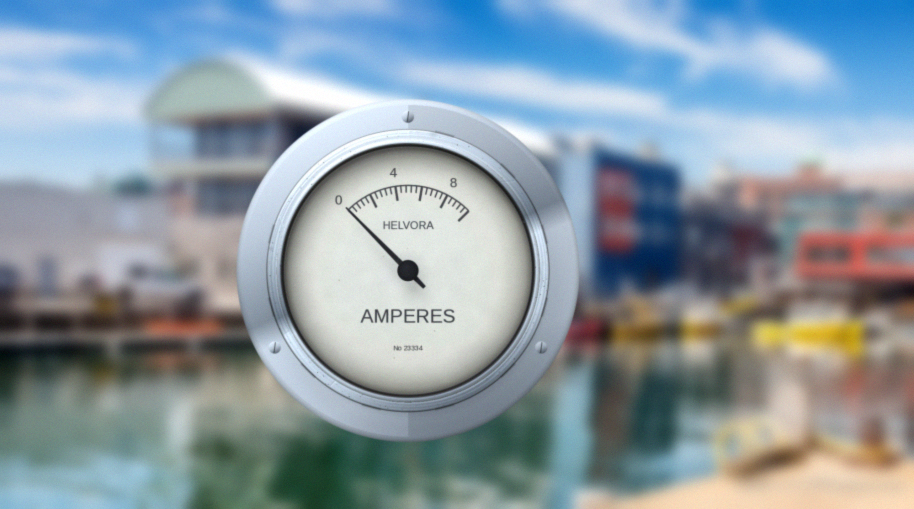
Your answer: 0 A
